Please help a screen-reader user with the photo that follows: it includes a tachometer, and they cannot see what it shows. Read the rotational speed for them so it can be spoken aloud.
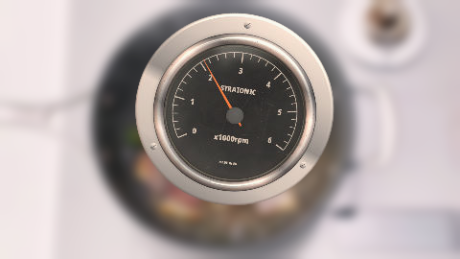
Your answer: 2100 rpm
